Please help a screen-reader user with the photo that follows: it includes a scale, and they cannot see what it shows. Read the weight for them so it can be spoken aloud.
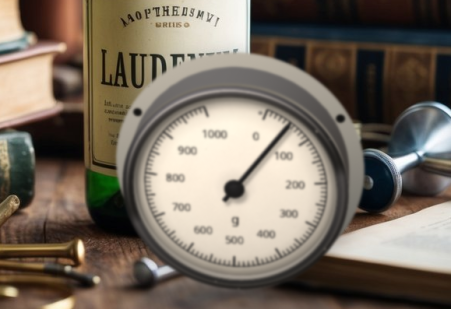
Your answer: 50 g
